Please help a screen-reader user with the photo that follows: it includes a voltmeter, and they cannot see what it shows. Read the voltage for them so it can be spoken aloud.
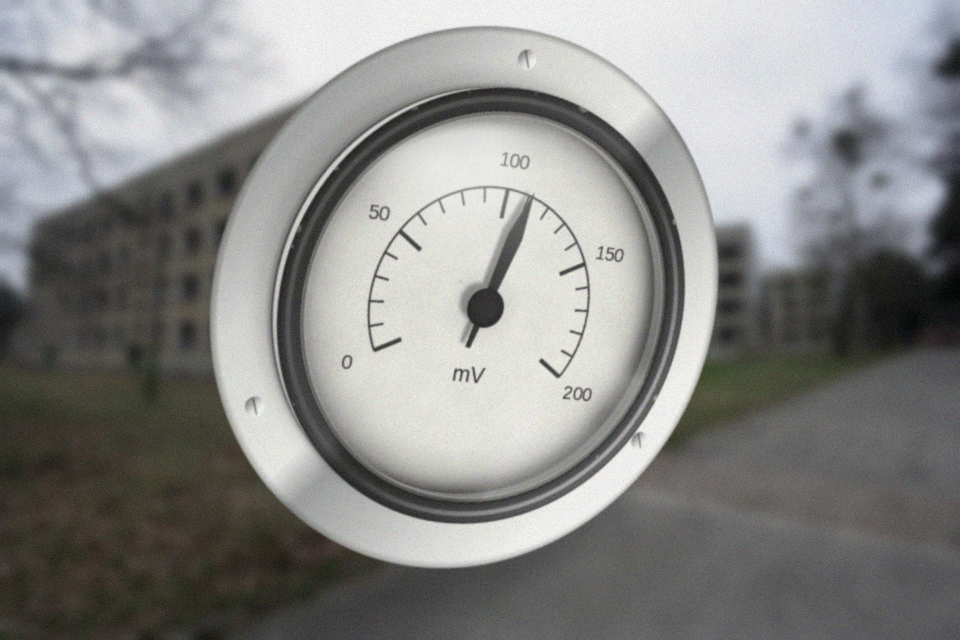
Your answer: 110 mV
